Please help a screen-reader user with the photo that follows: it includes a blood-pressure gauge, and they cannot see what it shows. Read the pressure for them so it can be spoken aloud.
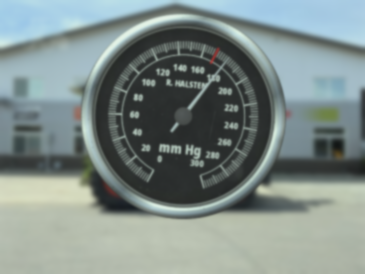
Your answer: 180 mmHg
